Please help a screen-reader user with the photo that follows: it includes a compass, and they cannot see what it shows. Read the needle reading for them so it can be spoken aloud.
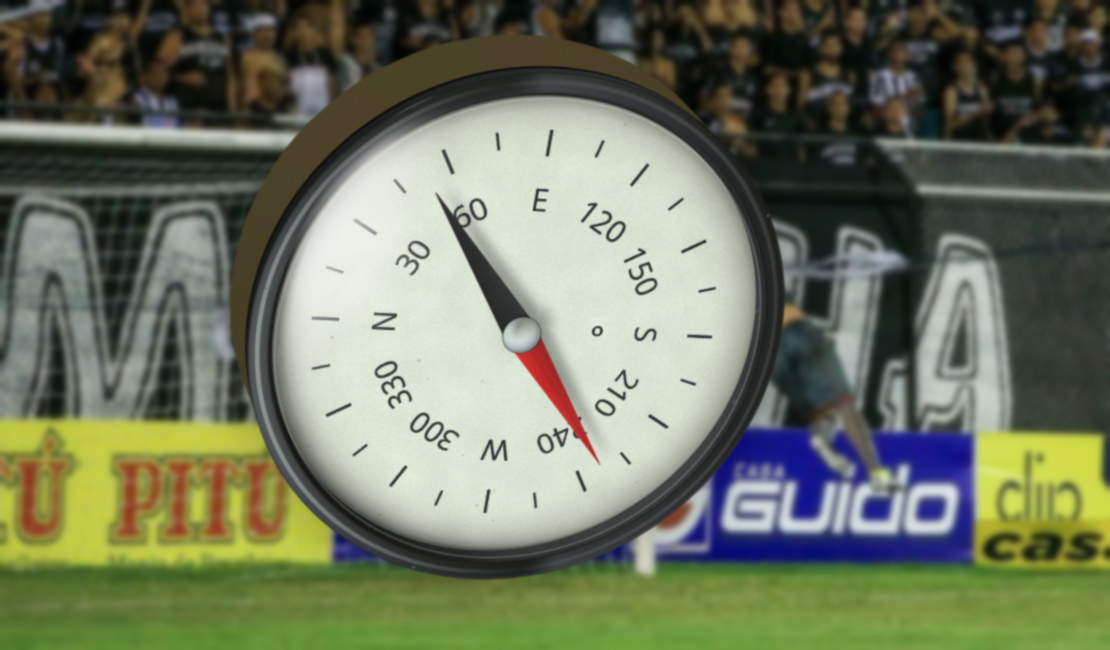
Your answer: 232.5 °
